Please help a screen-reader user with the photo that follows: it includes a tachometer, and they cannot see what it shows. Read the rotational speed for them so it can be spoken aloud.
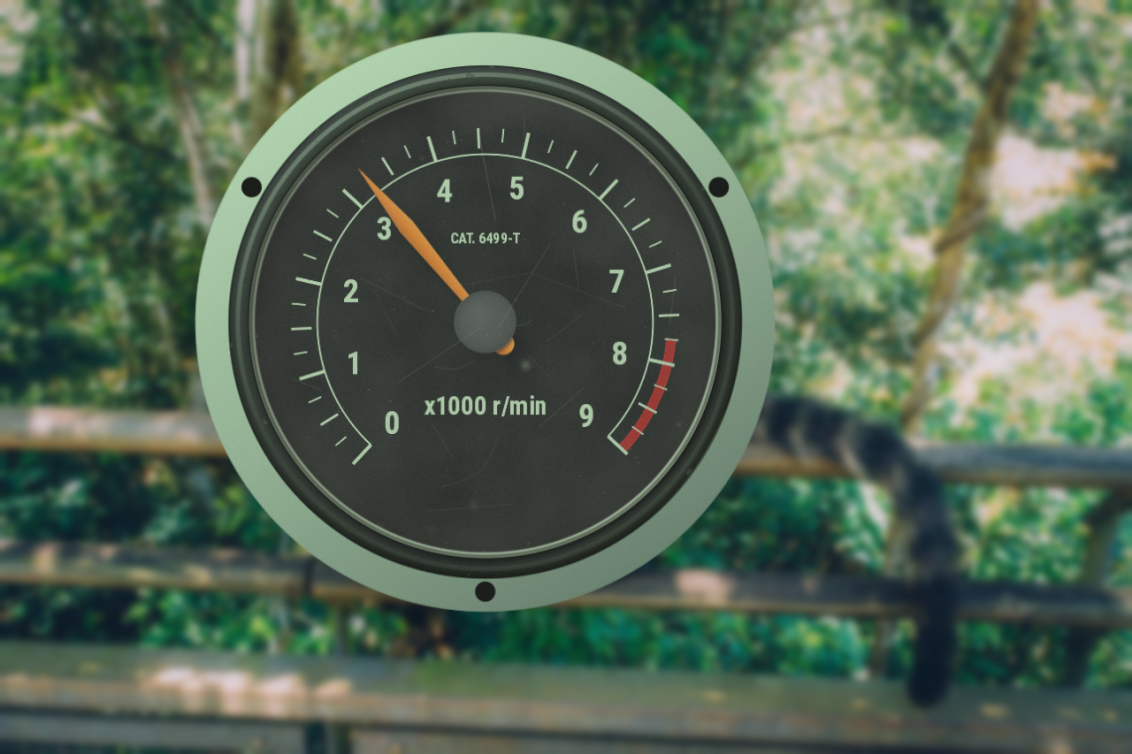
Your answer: 3250 rpm
